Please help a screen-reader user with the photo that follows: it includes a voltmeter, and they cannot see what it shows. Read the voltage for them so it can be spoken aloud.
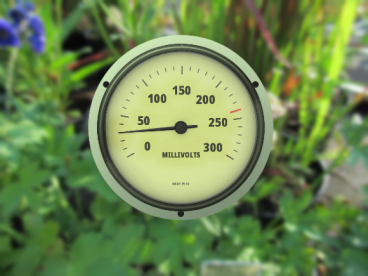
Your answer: 30 mV
